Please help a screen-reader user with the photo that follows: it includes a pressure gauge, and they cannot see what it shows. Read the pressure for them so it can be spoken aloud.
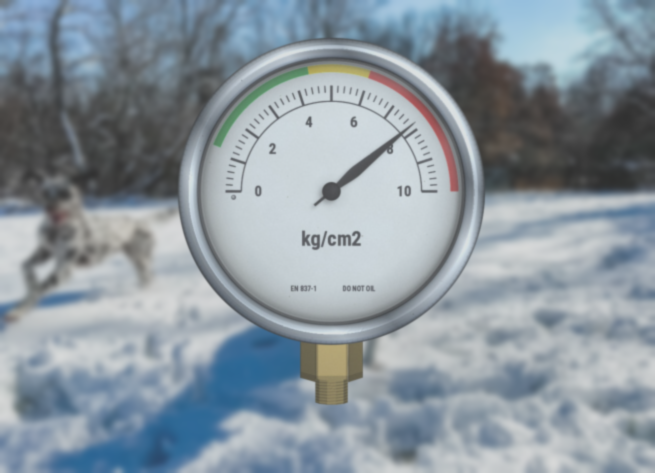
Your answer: 7.8 kg/cm²
